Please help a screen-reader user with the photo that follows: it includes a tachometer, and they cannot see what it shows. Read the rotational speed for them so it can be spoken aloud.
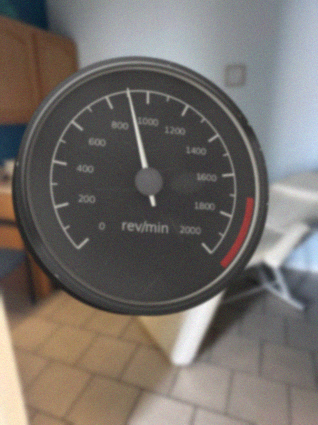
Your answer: 900 rpm
